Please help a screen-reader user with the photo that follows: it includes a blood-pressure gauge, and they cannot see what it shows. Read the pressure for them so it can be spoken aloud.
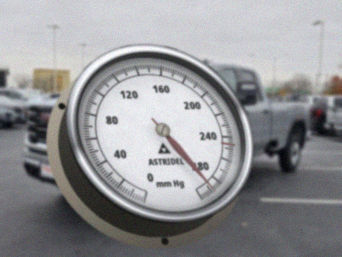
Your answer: 290 mmHg
